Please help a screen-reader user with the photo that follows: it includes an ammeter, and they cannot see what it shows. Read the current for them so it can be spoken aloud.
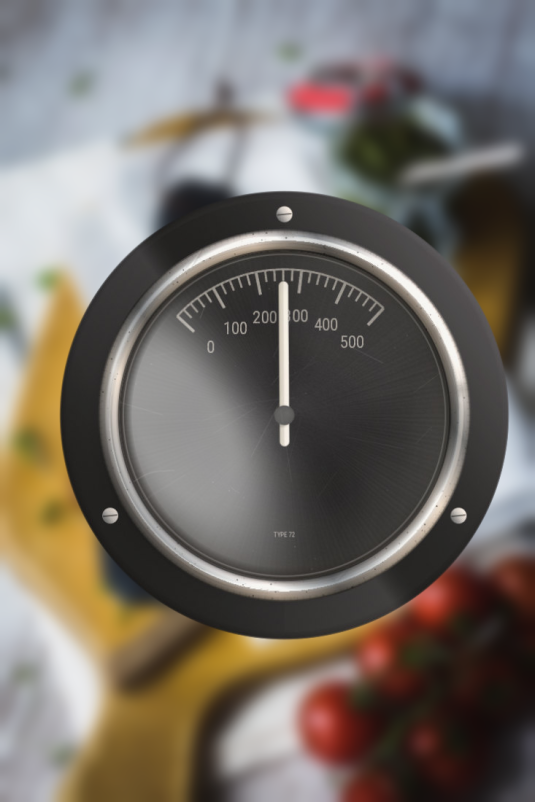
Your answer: 260 A
